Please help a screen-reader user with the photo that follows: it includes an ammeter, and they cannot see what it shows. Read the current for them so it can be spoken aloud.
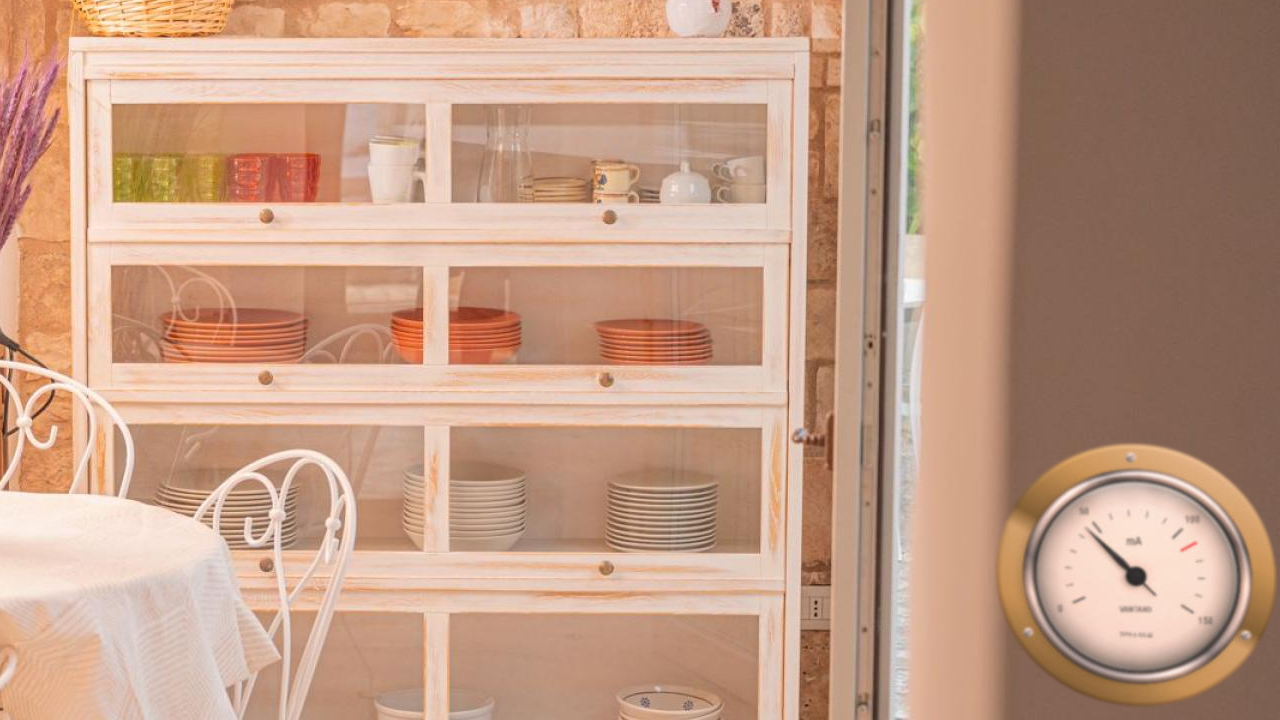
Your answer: 45 mA
